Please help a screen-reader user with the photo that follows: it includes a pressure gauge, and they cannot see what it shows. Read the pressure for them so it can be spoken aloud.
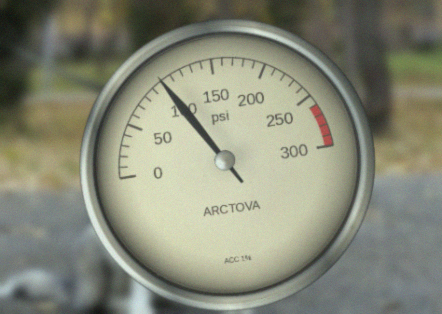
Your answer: 100 psi
